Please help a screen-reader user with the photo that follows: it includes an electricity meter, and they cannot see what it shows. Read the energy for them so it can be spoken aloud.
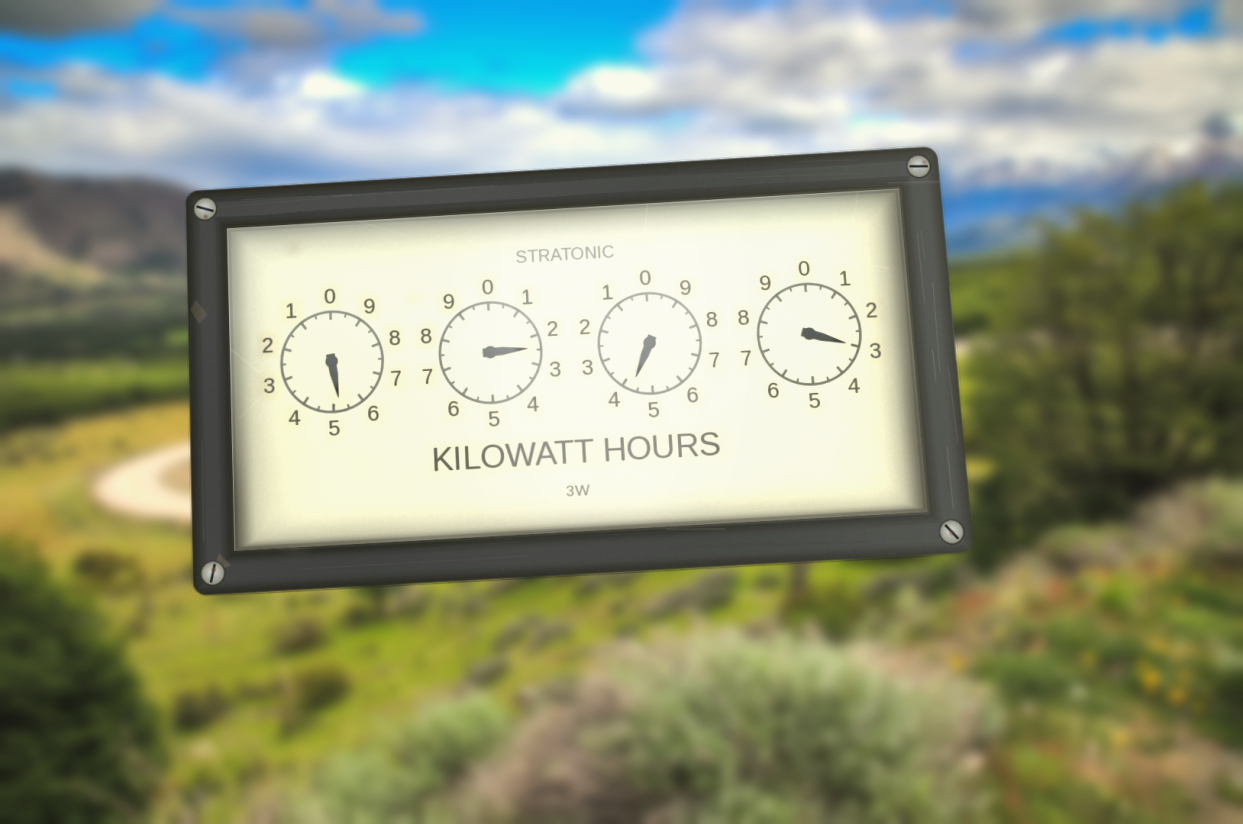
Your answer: 5243 kWh
